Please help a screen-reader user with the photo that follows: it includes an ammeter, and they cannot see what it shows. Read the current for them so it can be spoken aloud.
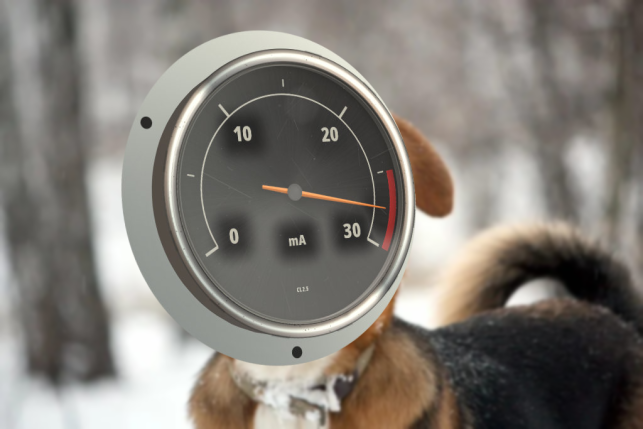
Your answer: 27.5 mA
